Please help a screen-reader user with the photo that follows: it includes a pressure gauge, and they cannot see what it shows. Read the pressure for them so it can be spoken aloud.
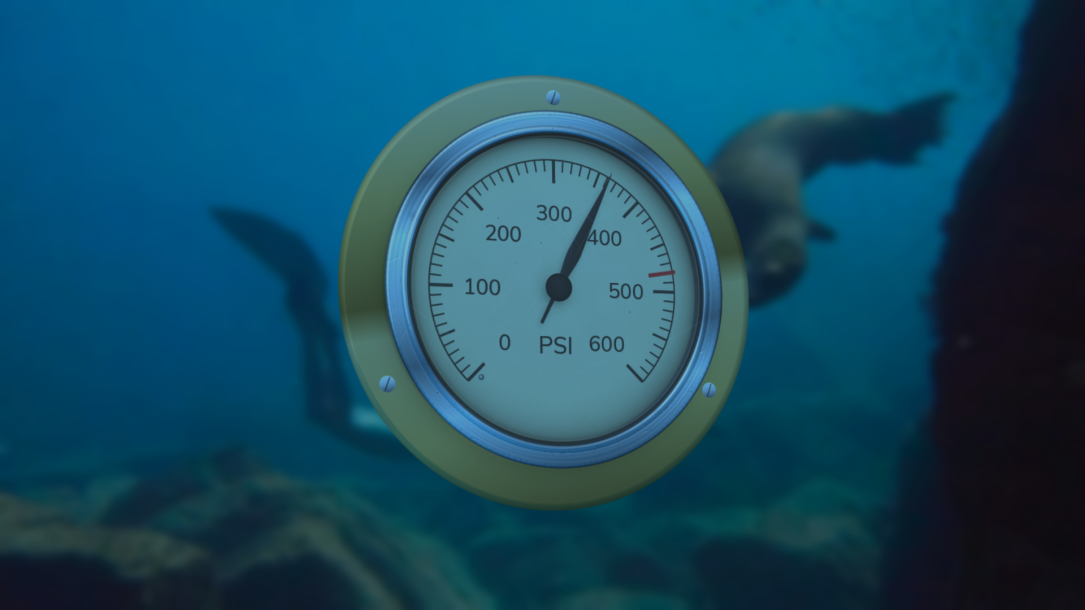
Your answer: 360 psi
